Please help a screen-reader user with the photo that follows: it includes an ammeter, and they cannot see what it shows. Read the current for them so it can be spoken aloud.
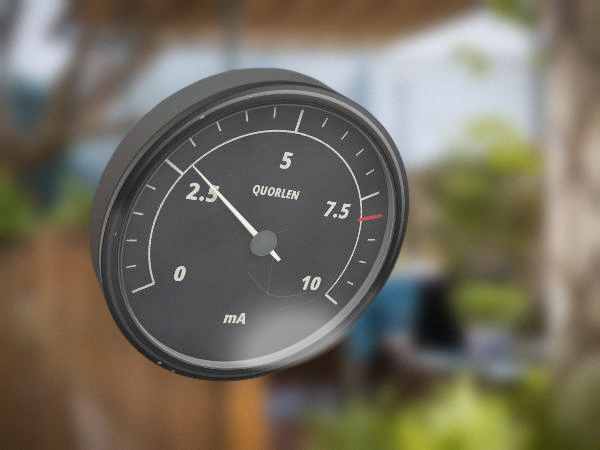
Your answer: 2.75 mA
